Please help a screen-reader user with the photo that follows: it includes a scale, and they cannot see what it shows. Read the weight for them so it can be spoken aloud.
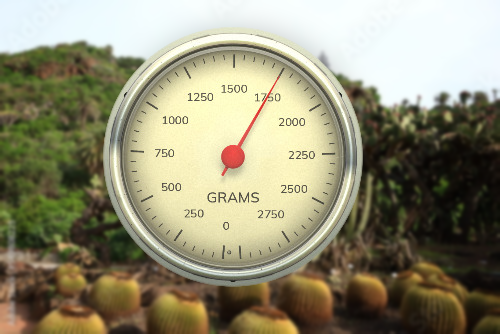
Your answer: 1750 g
